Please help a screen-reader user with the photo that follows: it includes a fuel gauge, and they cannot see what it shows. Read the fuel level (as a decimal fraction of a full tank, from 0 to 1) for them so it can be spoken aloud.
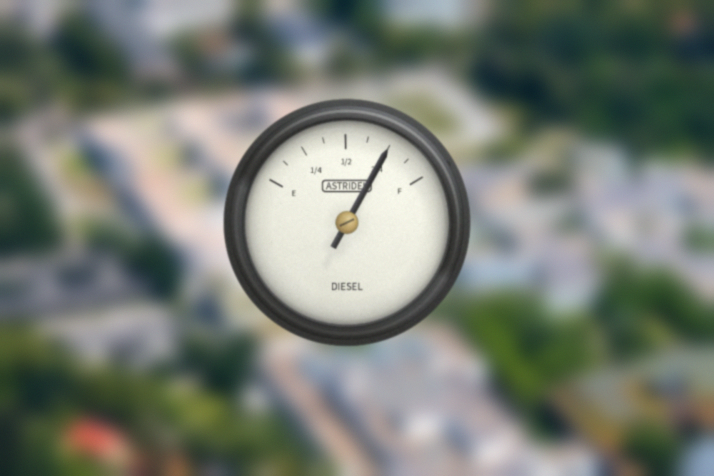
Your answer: 0.75
